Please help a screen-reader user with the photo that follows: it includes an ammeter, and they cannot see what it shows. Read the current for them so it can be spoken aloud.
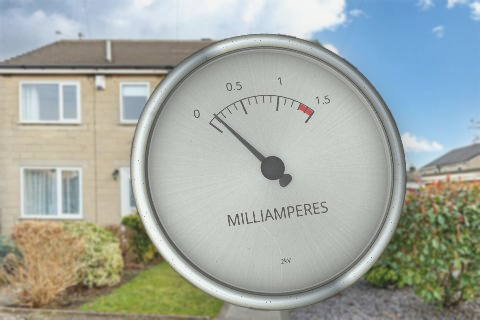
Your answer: 0.1 mA
